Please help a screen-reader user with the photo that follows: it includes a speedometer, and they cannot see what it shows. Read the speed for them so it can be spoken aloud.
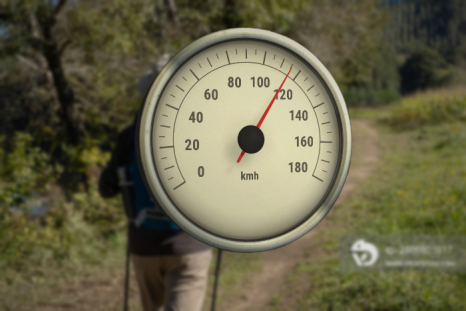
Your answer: 115 km/h
